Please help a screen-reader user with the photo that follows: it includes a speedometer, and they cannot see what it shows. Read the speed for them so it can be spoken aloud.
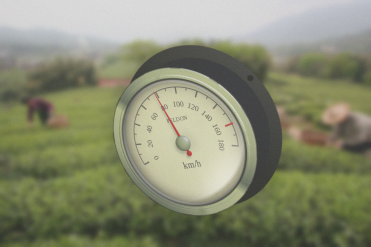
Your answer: 80 km/h
